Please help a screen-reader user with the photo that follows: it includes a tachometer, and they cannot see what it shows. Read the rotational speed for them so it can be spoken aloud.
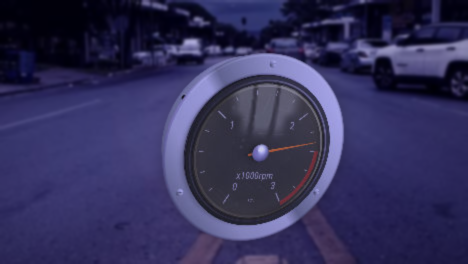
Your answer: 2300 rpm
